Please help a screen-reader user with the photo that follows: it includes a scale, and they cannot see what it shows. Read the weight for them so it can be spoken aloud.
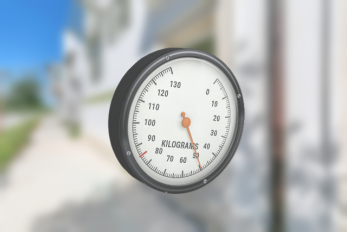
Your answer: 50 kg
